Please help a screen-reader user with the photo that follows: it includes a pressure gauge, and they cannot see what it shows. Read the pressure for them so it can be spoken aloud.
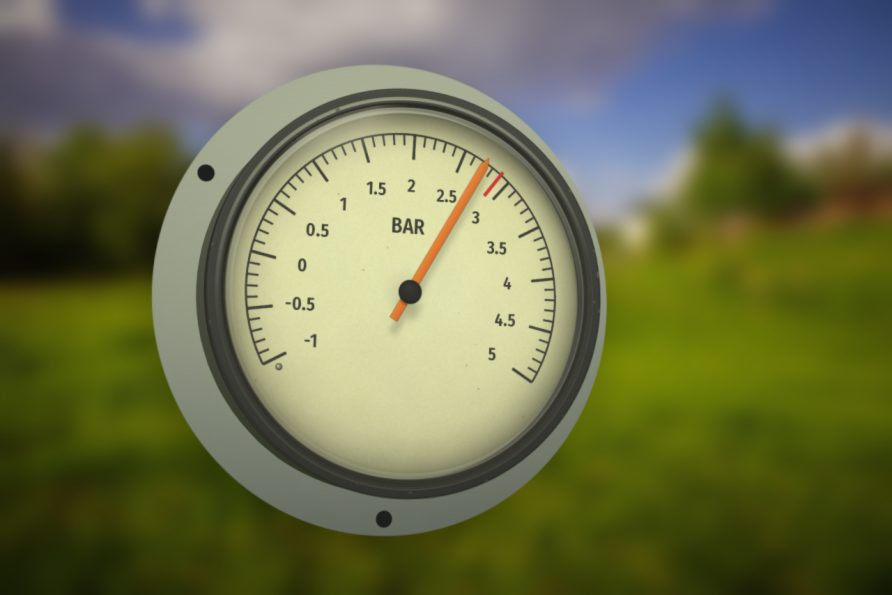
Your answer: 2.7 bar
